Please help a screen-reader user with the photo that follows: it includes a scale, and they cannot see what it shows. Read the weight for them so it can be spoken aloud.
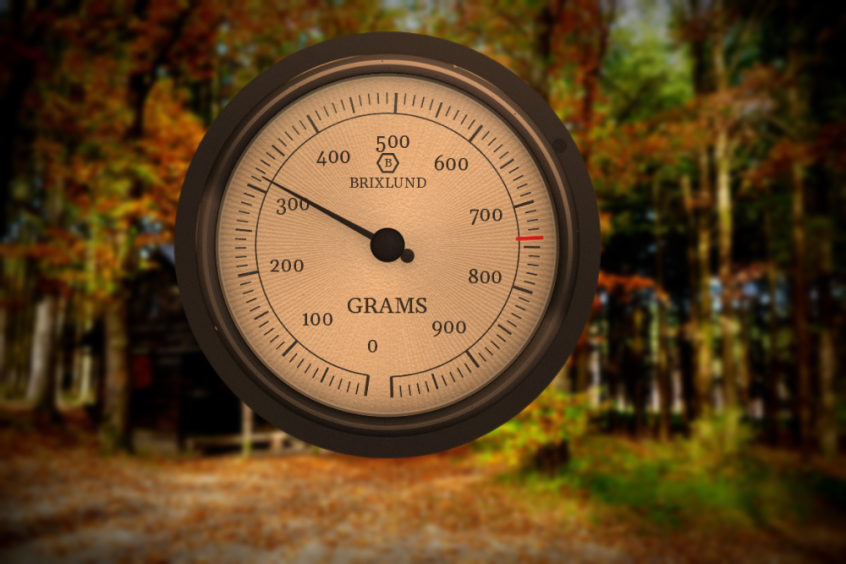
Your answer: 315 g
